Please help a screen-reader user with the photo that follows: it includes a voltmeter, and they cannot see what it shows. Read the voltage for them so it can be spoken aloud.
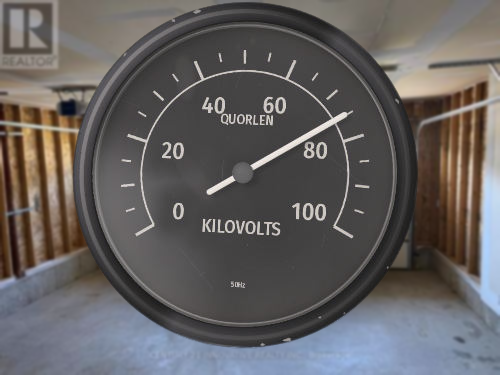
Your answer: 75 kV
